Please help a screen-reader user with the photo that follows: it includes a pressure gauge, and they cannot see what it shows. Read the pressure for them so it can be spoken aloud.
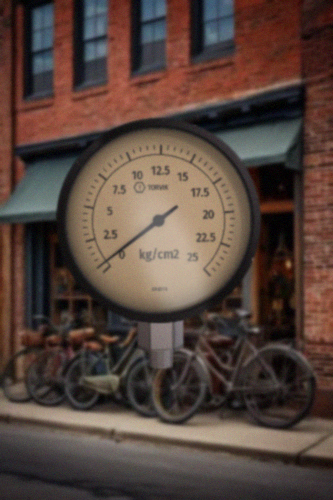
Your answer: 0.5 kg/cm²
